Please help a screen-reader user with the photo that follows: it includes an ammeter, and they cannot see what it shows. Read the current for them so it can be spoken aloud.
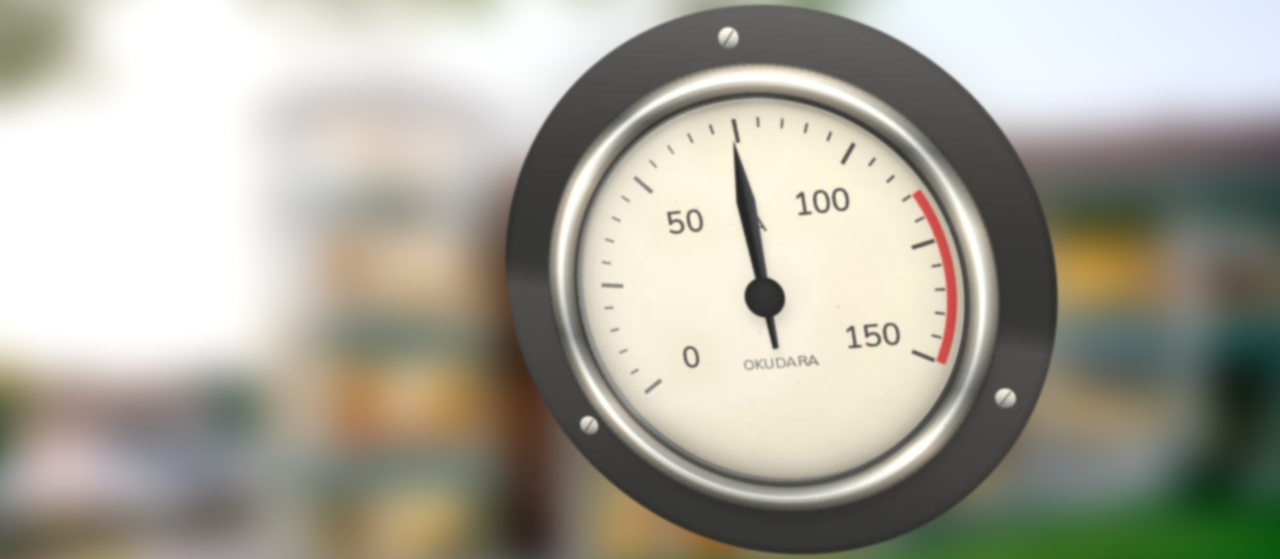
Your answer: 75 A
